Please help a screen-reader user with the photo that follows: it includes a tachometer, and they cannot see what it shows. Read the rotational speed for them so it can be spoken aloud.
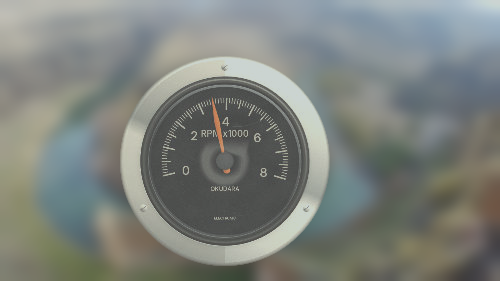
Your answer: 3500 rpm
